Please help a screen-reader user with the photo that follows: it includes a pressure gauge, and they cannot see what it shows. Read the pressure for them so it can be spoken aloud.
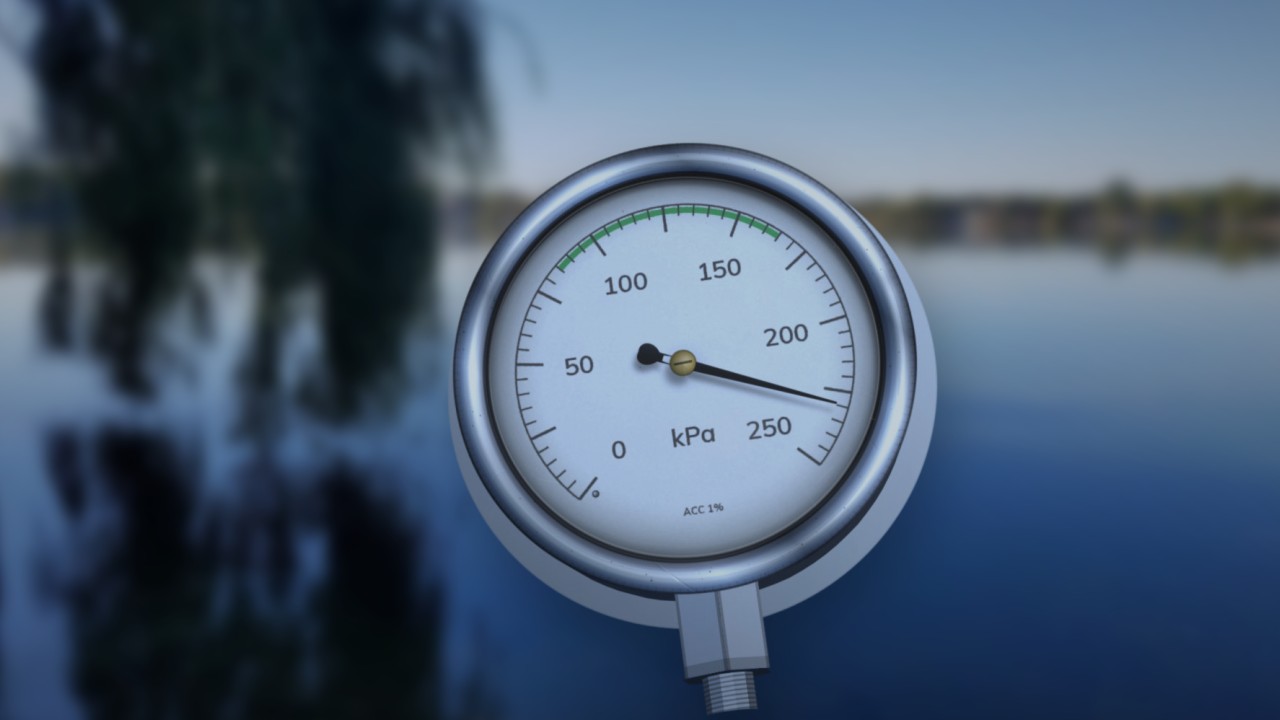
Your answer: 230 kPa
